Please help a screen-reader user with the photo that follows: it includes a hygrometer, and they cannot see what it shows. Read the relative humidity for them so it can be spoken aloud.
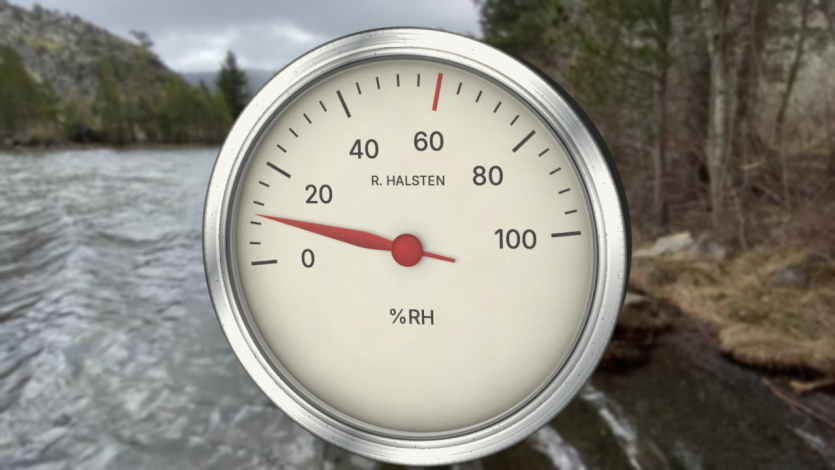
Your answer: 10 %
